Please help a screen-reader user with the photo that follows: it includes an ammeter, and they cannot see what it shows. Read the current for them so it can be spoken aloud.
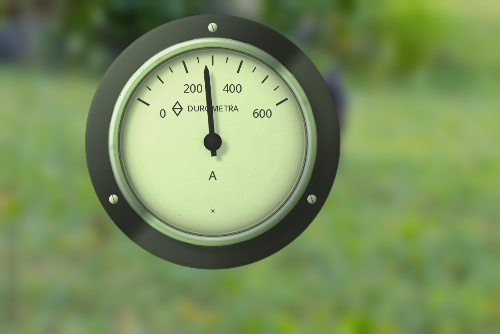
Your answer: 275 A
